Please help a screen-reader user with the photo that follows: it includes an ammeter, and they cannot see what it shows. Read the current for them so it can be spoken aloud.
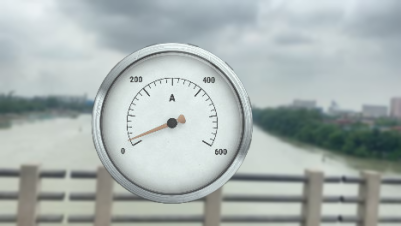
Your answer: 20 A
